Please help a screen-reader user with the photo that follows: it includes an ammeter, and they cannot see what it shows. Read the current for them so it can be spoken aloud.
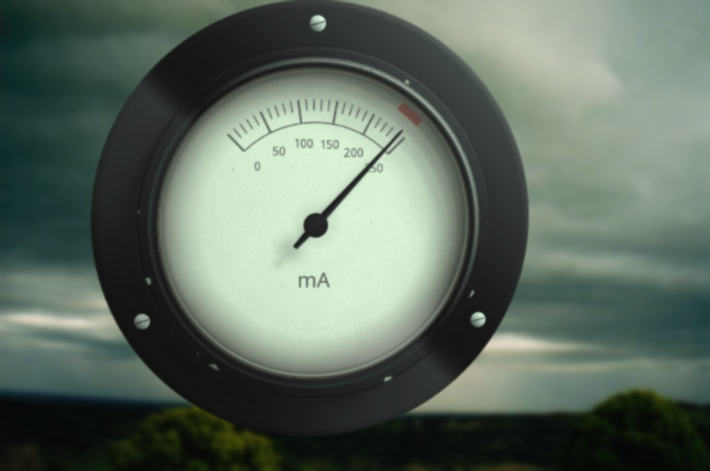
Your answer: 240 mA
